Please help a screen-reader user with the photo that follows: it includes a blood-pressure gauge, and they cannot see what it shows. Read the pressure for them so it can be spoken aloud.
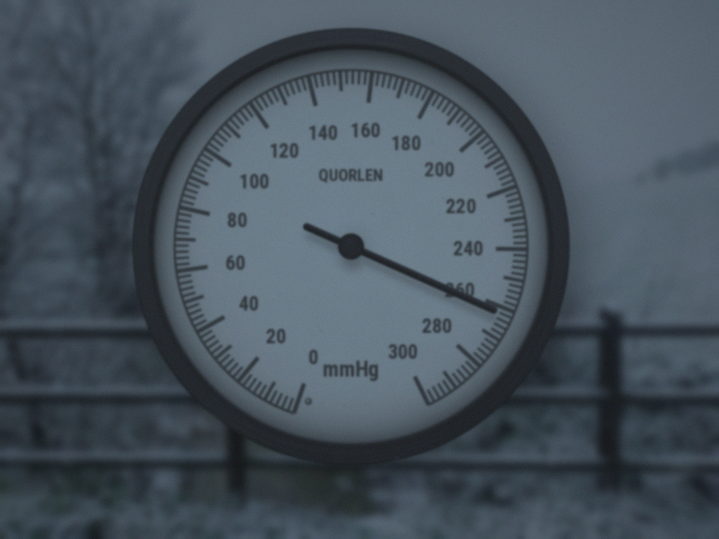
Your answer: 262 mmHg
